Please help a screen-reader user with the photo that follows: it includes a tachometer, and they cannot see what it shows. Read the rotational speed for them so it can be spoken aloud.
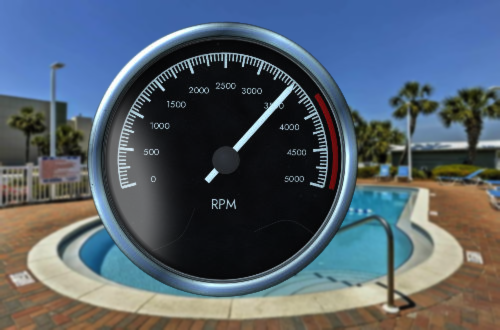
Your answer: 3500 rpm
